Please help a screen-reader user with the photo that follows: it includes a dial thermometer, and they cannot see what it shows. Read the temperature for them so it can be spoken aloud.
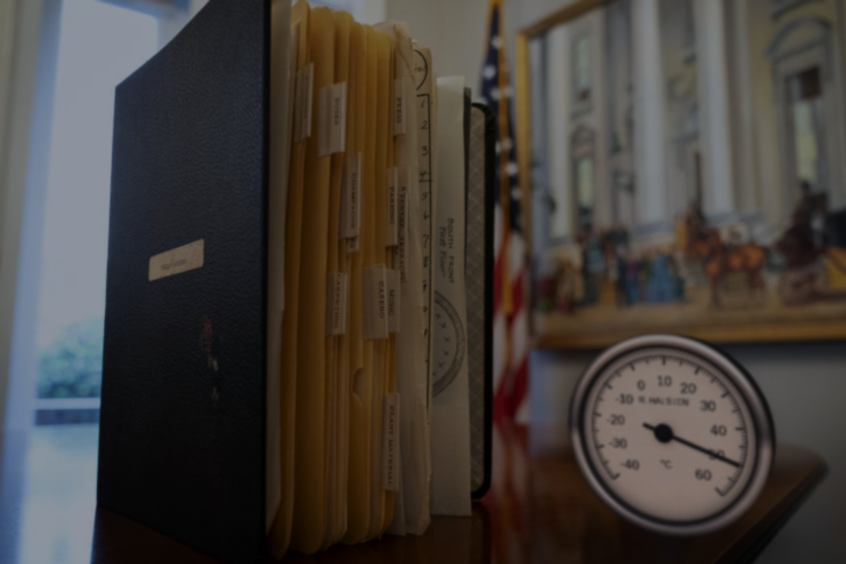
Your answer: 50 °C
